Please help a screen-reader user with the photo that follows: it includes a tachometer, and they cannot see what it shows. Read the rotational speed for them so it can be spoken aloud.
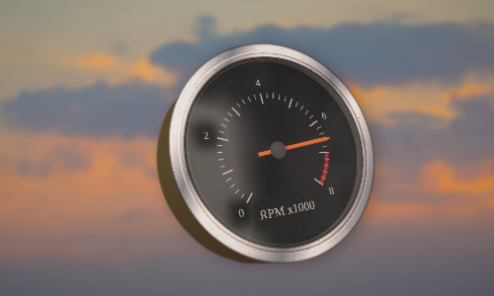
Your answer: 6600 rpm
